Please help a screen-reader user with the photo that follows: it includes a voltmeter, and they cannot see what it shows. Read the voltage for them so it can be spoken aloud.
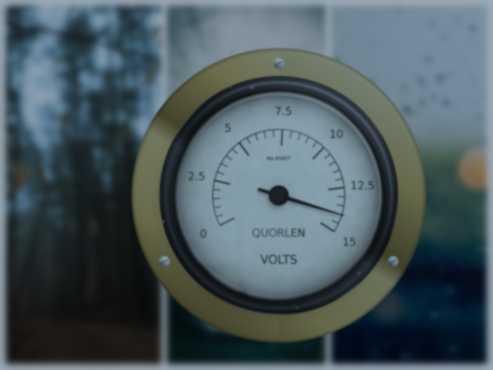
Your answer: 14 V
